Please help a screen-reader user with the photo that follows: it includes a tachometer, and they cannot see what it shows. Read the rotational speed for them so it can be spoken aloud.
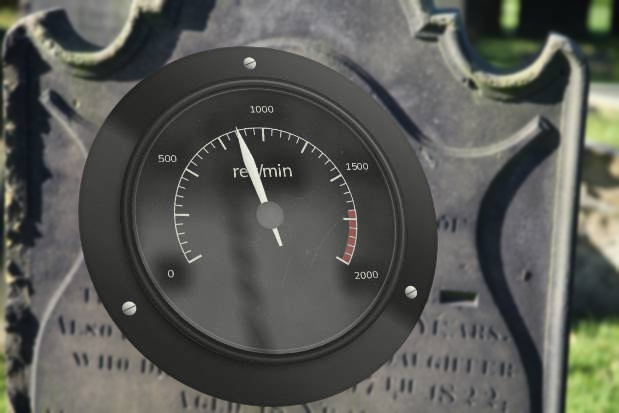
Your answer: 850 rpm
